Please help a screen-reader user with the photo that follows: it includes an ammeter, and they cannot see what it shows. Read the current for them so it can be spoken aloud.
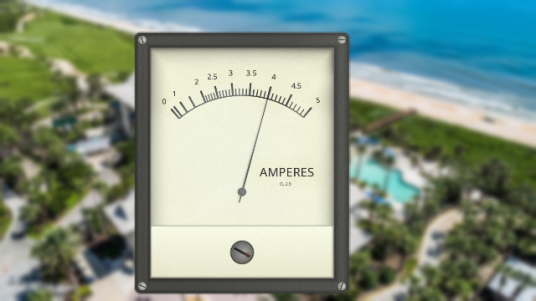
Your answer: 4 A
